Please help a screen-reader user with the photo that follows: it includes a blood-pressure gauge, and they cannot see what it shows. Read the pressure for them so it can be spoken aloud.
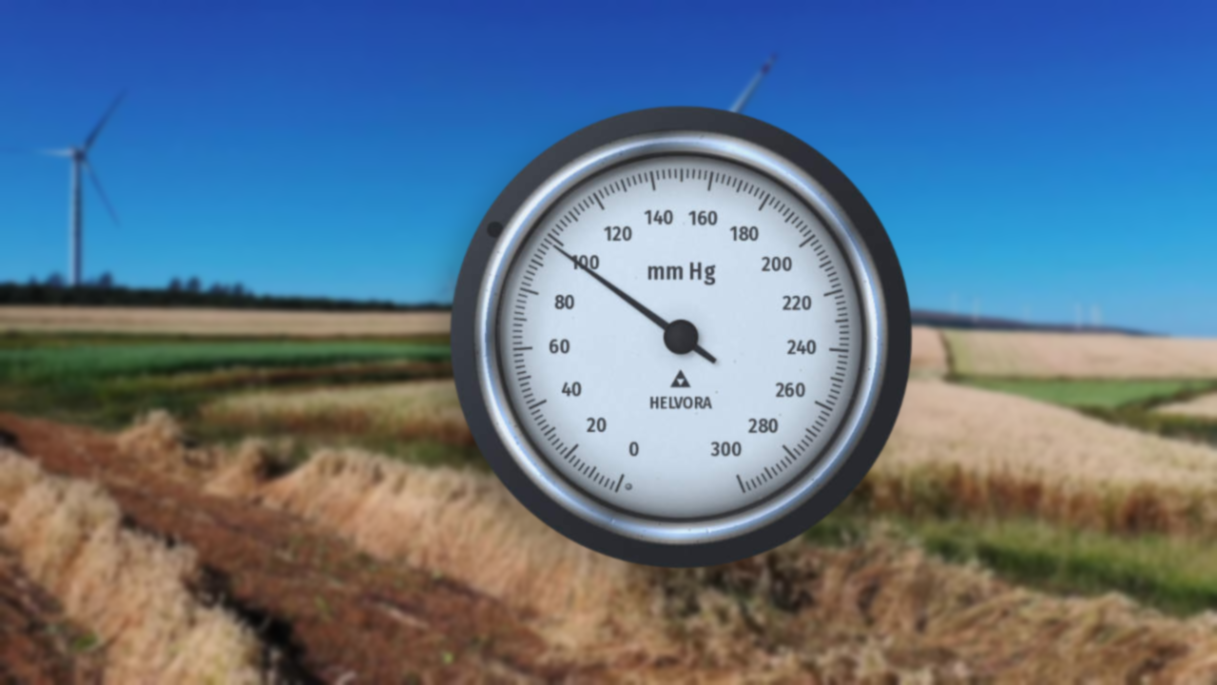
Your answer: 98 mmHg
